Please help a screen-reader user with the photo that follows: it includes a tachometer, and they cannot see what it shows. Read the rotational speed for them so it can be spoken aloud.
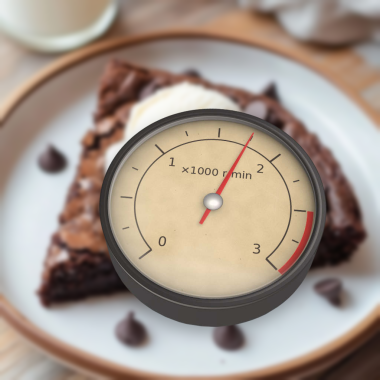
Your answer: 1750 rpm
